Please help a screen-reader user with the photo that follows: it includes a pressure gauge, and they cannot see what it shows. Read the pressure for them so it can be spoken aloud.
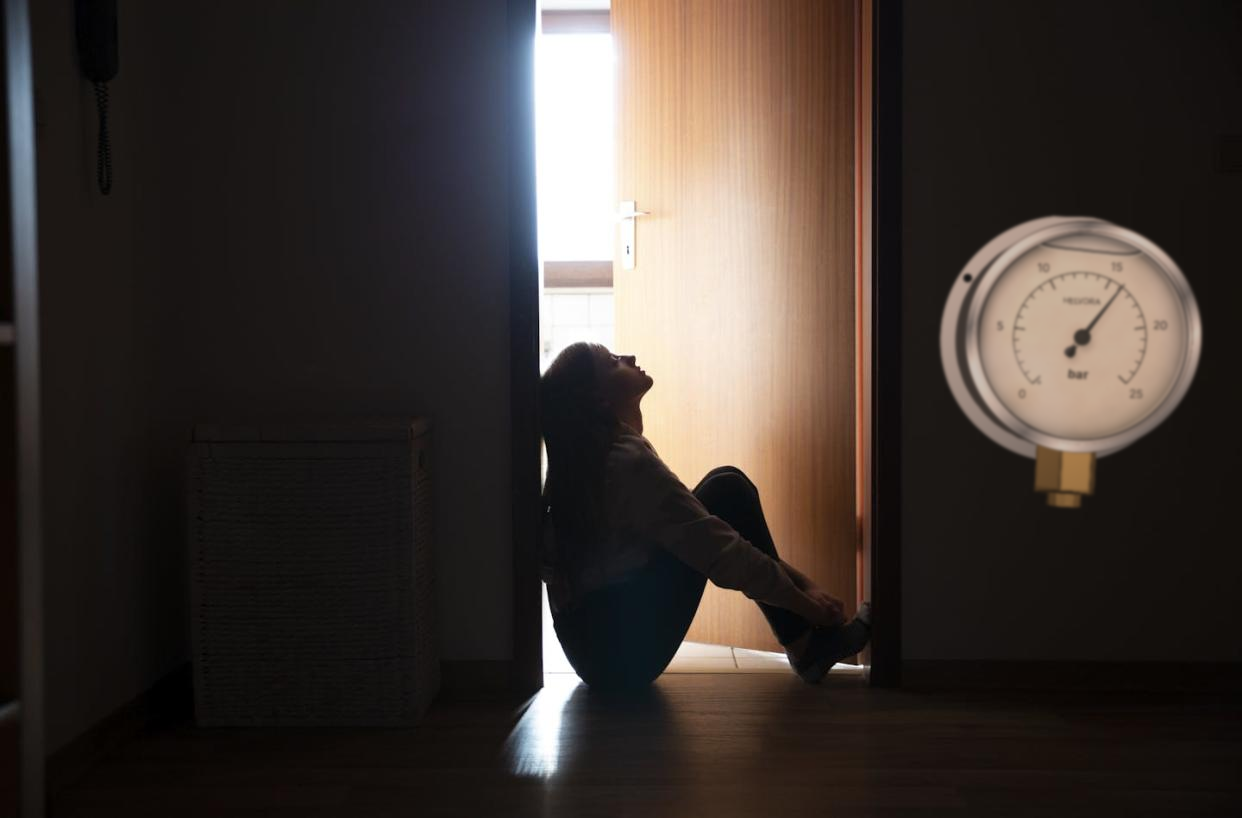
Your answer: 16 bar
